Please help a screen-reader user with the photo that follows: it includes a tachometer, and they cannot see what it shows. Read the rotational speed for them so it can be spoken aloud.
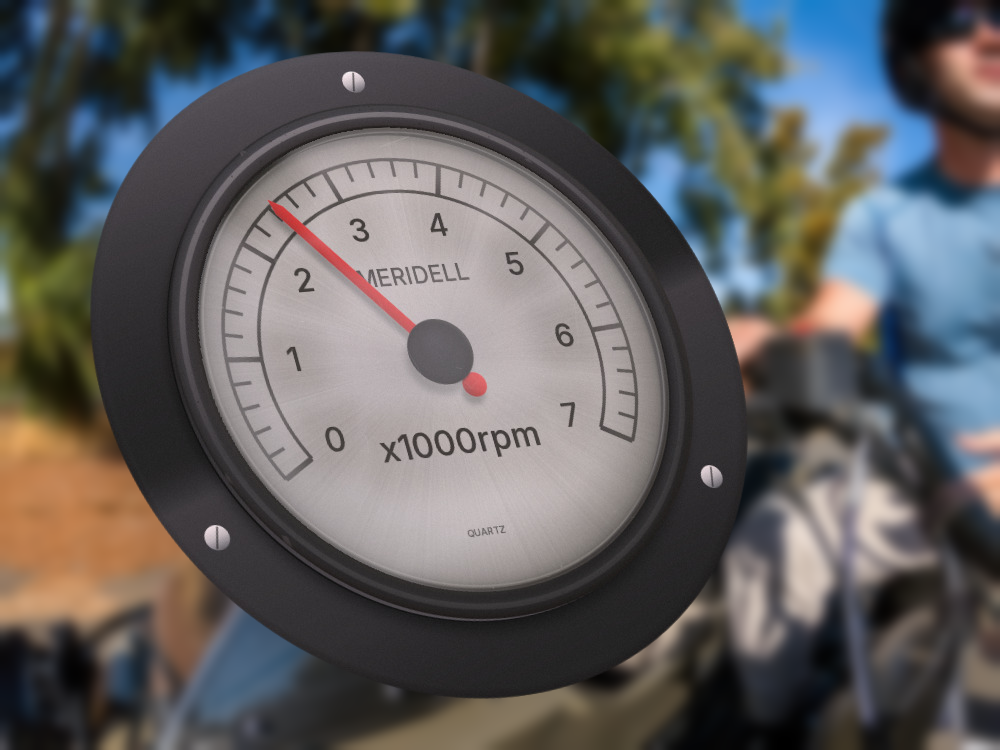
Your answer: 2400 rpm
